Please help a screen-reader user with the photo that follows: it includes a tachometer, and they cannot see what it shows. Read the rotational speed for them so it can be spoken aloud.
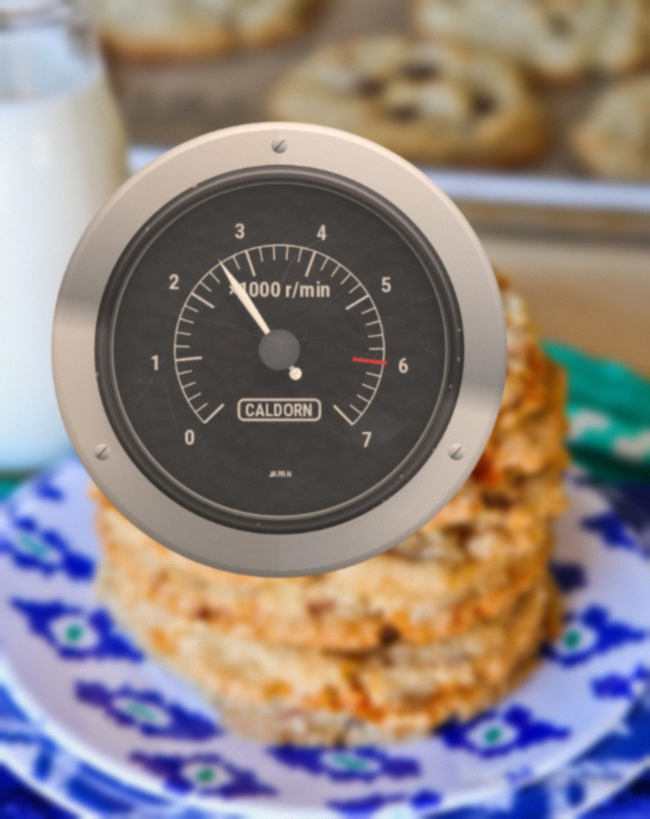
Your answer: 2600 rpm
